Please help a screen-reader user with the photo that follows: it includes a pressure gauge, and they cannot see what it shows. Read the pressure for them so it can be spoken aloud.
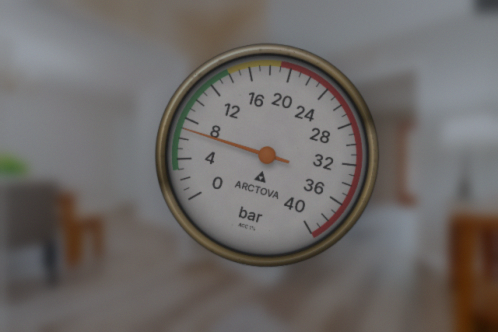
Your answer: 7 bar
